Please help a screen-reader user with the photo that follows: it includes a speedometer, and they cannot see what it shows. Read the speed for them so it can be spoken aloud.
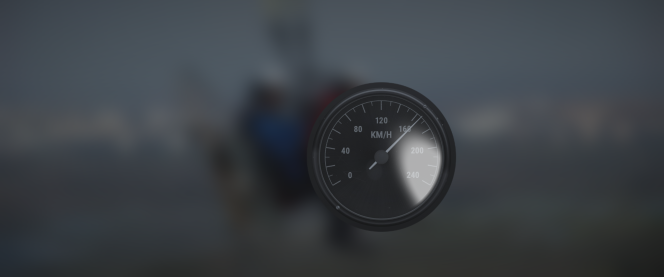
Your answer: 165 km/h
